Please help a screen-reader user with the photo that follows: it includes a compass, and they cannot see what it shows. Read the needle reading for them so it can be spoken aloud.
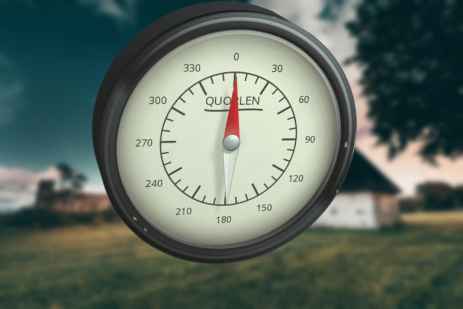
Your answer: 0 °
